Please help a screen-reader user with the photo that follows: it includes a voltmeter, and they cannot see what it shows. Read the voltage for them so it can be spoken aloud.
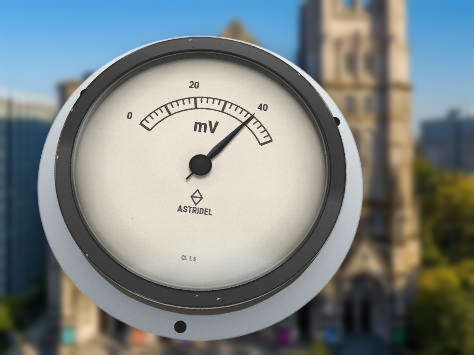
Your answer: 40 mV
